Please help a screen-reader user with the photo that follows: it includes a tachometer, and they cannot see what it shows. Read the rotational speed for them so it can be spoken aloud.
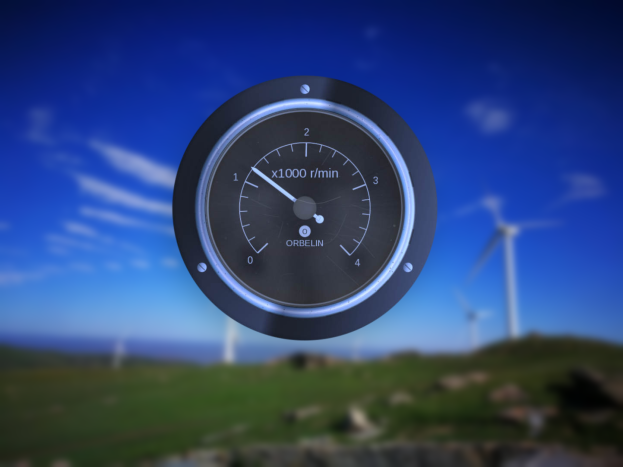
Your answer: 1200 rpm
